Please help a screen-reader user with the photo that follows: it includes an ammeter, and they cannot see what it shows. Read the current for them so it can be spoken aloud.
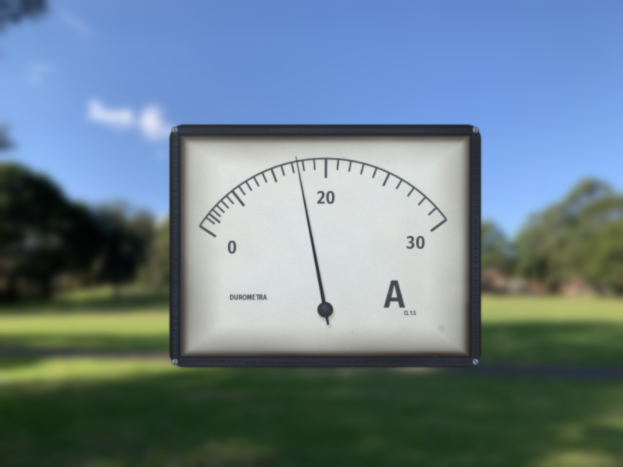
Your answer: 17.5 A
